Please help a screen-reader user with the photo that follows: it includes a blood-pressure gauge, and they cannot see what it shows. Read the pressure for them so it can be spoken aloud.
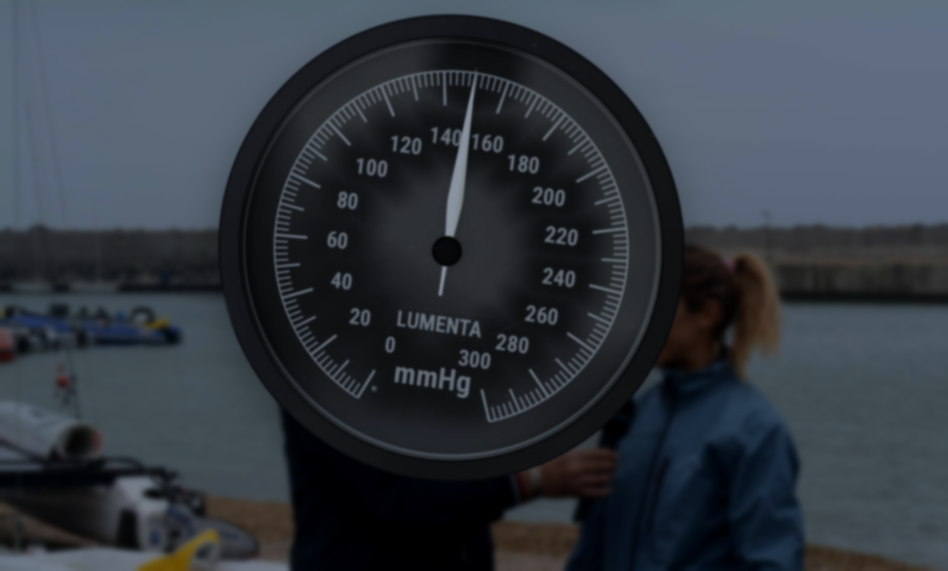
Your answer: 150 mmHg
